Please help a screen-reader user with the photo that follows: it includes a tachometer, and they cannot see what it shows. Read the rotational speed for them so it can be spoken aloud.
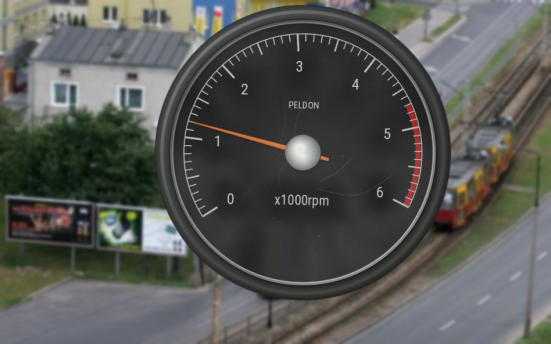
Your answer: 1200 rpm
